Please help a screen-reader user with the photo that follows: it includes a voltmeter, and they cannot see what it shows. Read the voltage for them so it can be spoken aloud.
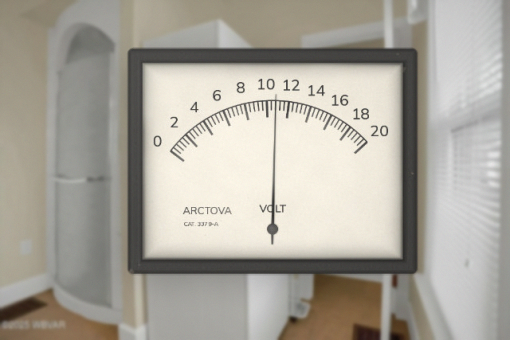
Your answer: 10.8 V
